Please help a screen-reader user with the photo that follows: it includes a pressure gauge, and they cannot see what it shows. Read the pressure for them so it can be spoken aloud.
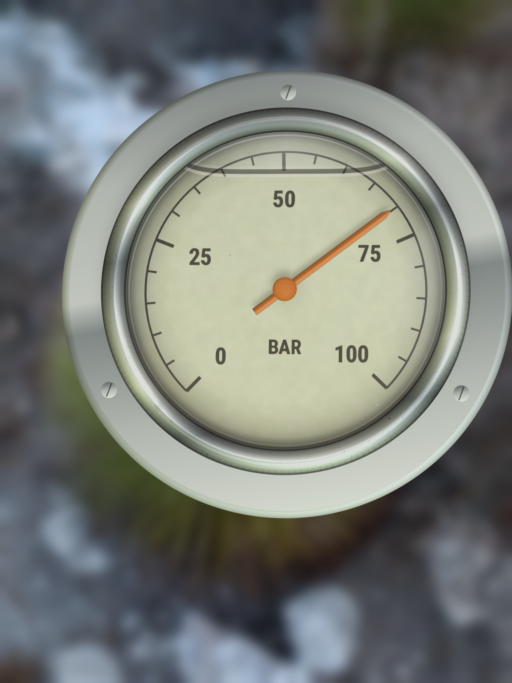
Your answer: 70 bar
